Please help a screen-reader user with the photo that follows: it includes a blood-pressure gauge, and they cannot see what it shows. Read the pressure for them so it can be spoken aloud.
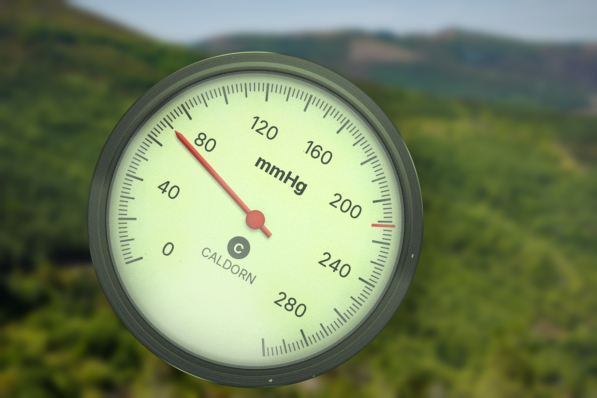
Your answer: 70 mmHg
